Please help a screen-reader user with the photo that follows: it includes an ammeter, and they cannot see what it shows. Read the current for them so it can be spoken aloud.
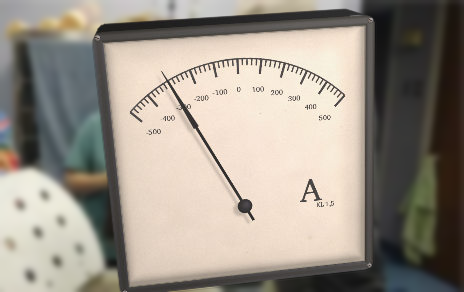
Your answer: -300 A
